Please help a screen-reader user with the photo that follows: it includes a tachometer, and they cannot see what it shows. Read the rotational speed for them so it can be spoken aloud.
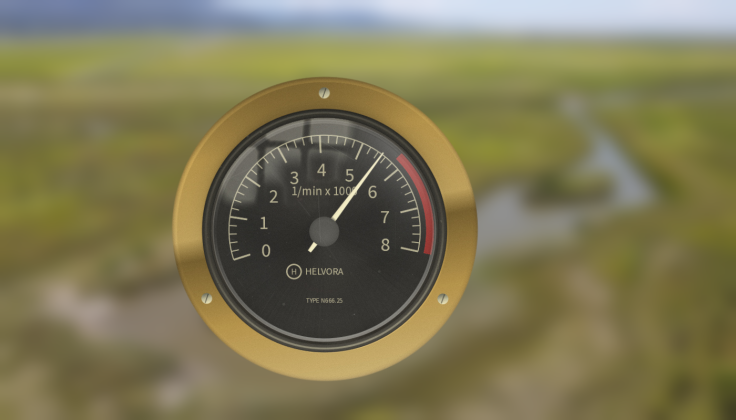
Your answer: 5500 rpm
